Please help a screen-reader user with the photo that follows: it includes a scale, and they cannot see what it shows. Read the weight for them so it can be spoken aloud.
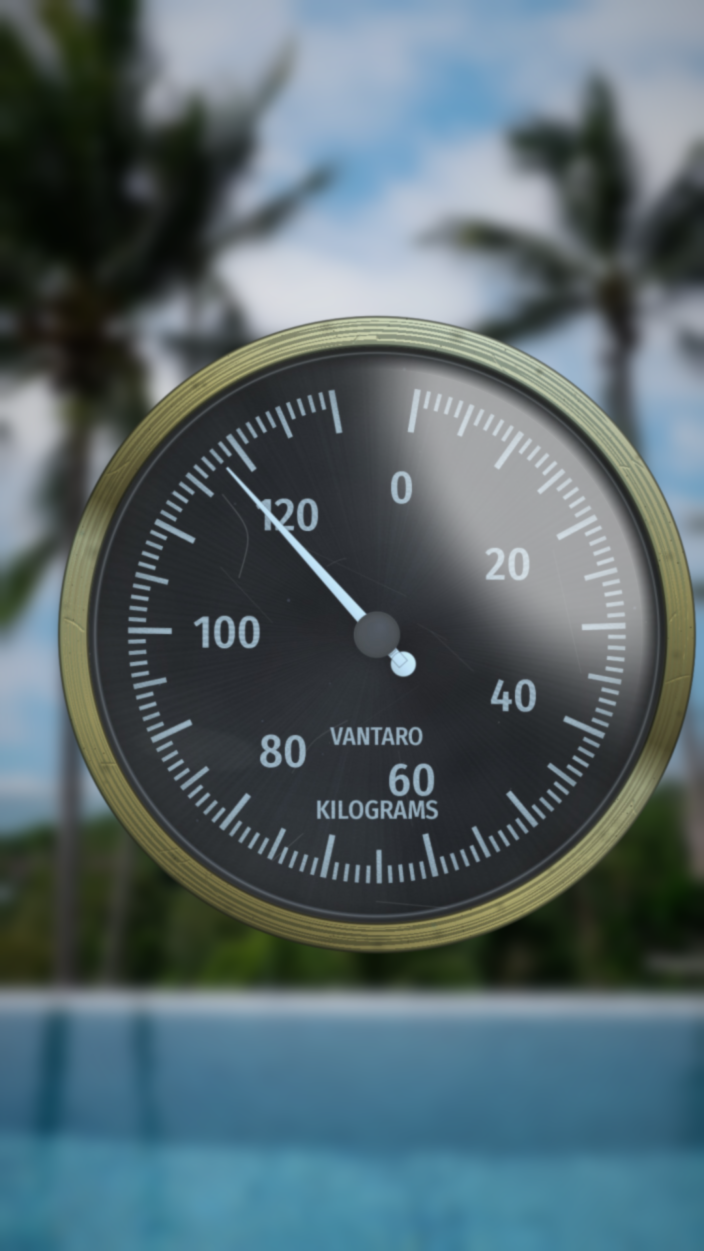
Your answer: 118 kg
